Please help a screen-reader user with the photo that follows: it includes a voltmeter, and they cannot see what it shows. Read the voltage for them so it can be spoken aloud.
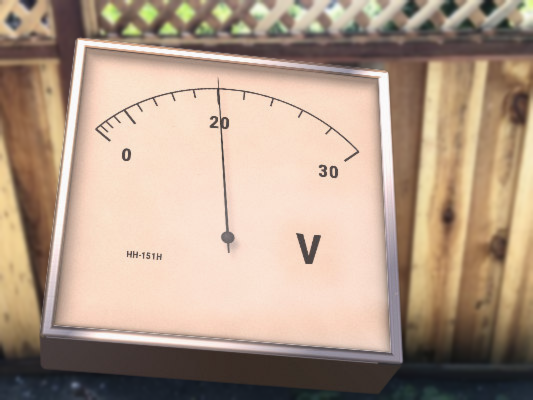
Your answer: 20 V
